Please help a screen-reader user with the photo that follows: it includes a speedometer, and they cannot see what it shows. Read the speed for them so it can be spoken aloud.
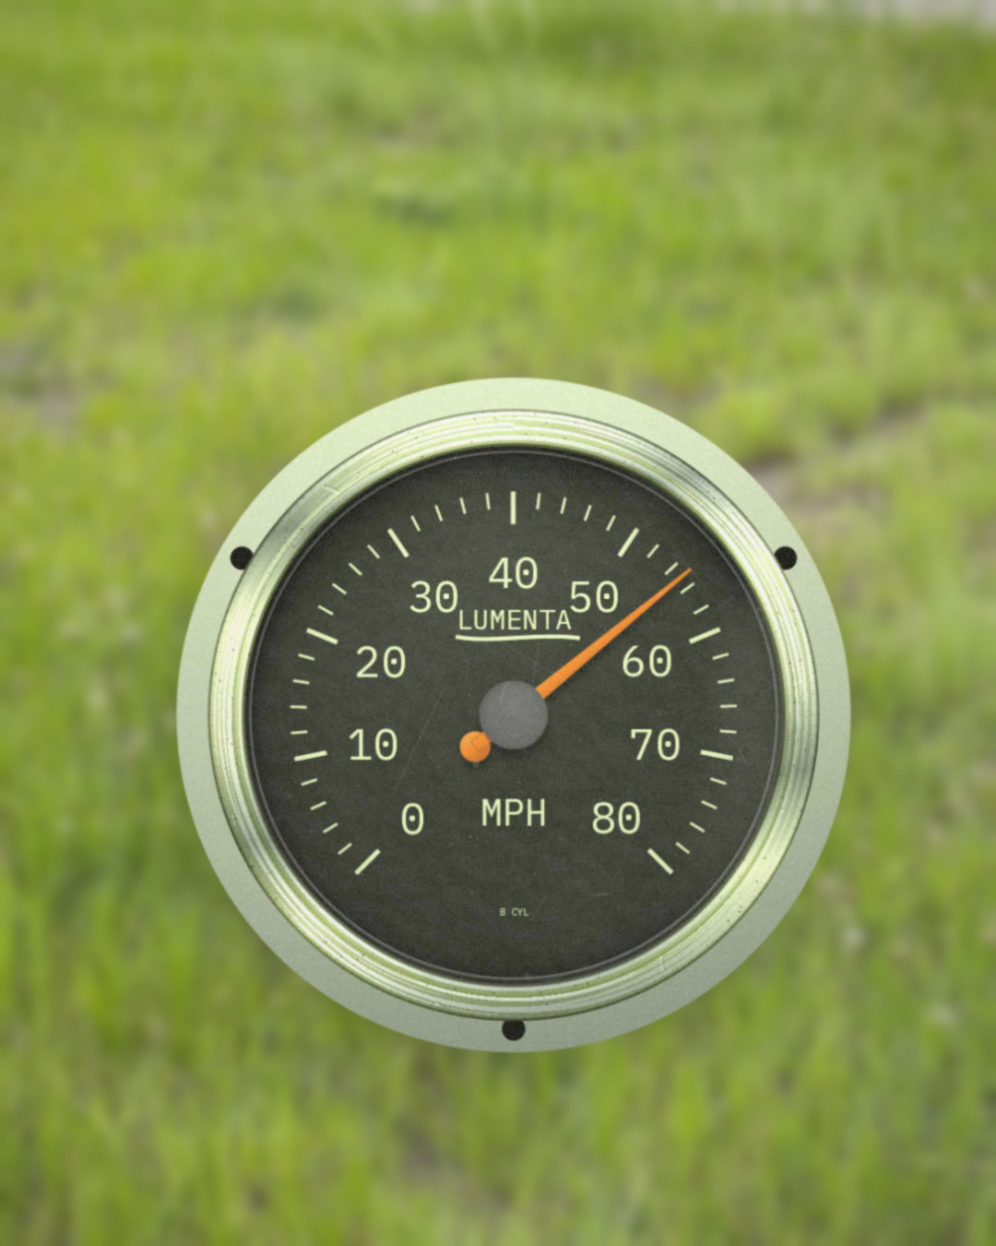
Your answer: 55 mph
